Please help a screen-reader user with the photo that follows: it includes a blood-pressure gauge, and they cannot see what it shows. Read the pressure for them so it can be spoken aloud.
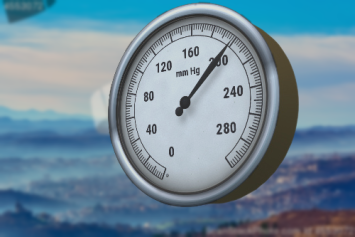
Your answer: 200 mmHg
